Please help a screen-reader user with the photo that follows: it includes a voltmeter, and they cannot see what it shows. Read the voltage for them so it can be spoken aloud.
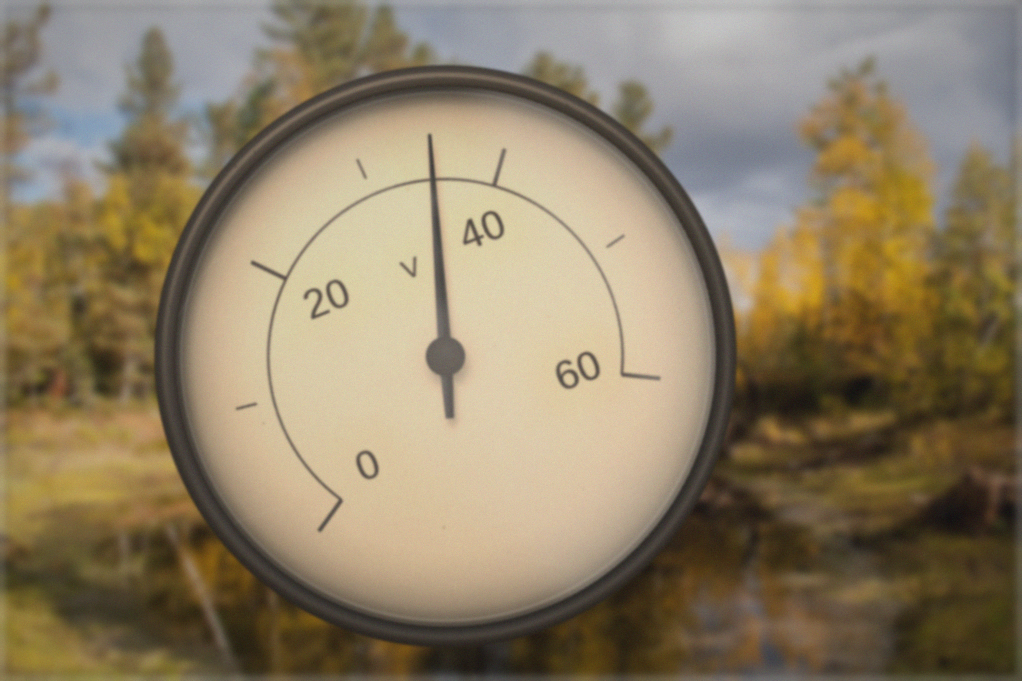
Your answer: 35 V
